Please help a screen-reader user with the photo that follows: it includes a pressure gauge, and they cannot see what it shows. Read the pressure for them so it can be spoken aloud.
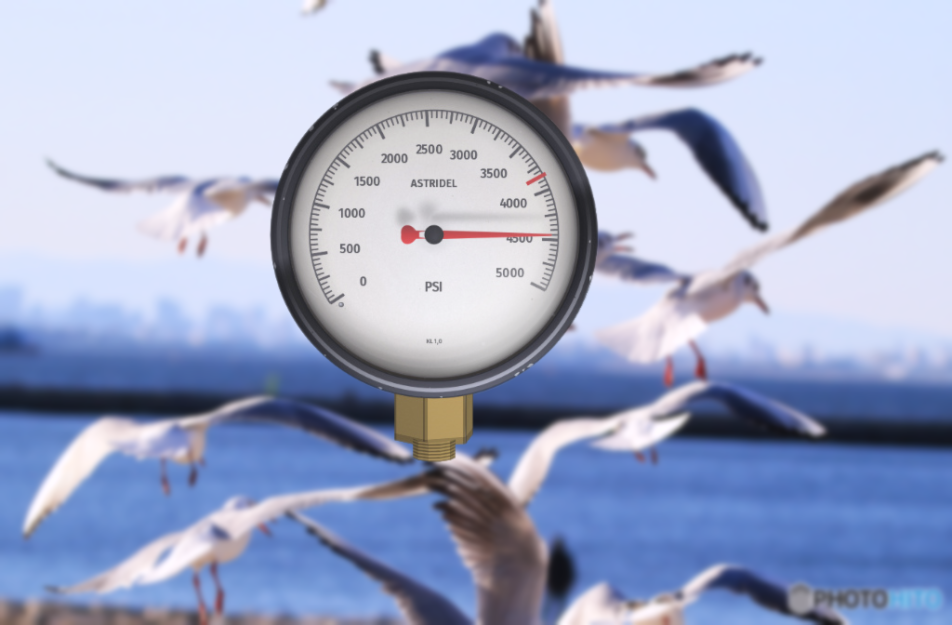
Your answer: 4450 psi
